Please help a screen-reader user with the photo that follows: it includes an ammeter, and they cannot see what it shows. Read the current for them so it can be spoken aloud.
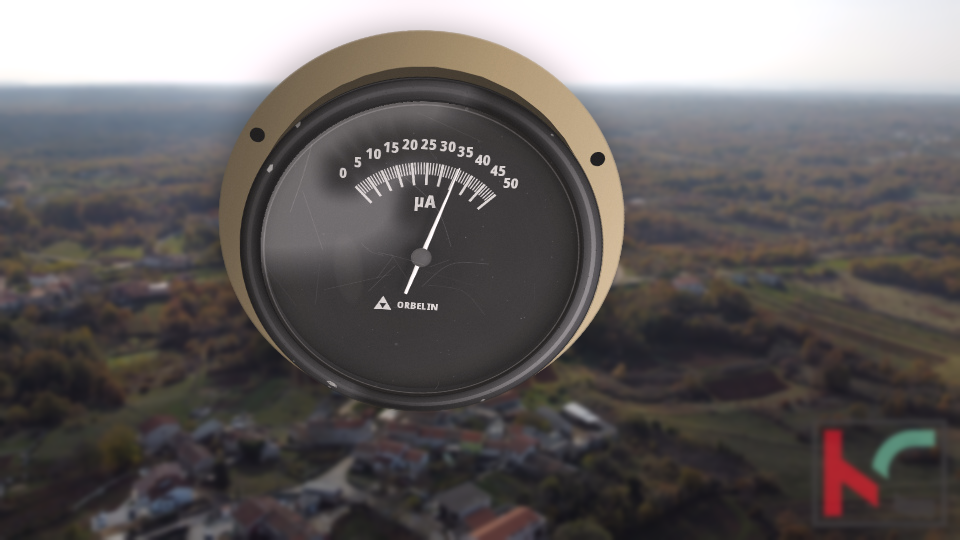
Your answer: 35 µA
